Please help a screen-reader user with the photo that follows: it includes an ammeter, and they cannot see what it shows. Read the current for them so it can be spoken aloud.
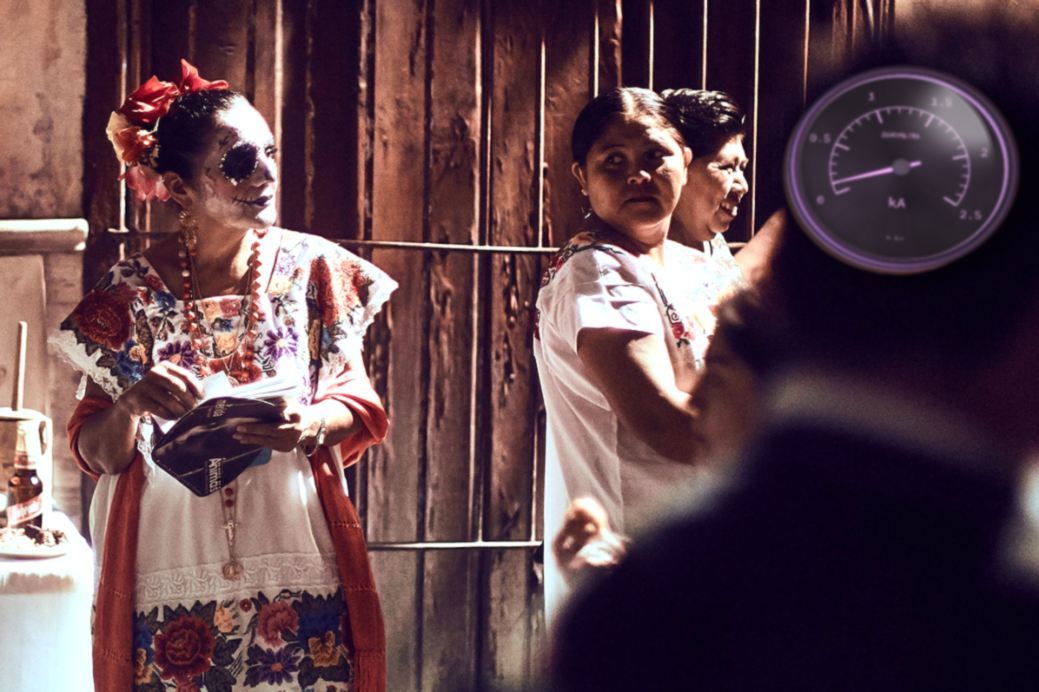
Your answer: 0.1 kA
